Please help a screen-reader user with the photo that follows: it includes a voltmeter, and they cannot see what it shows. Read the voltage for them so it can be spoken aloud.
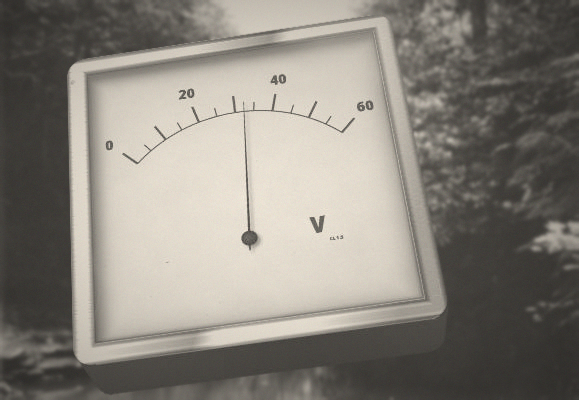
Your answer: 32.5 V
